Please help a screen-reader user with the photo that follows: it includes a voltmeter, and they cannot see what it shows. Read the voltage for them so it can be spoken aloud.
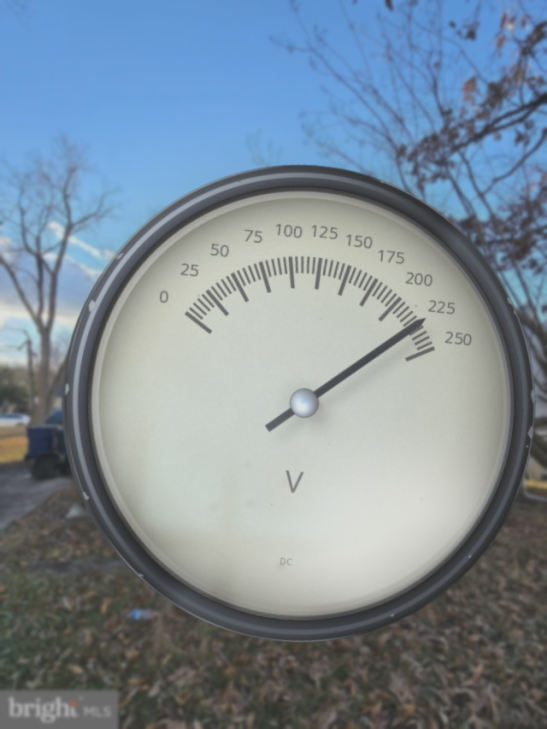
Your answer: 225 V
